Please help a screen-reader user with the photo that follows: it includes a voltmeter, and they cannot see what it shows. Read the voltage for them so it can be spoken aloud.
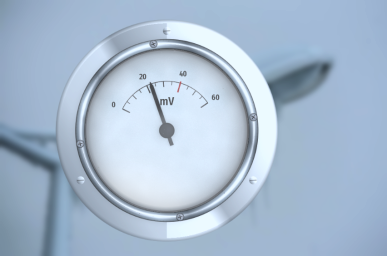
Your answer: 22.5 mV
